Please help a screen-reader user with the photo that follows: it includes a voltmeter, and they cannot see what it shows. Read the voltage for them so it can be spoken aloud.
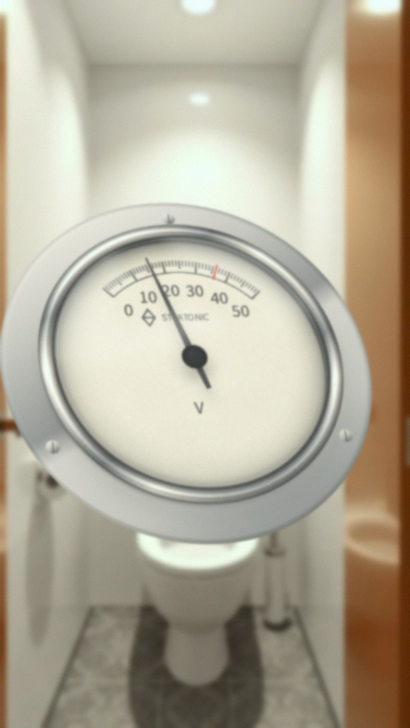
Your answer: 15 V
